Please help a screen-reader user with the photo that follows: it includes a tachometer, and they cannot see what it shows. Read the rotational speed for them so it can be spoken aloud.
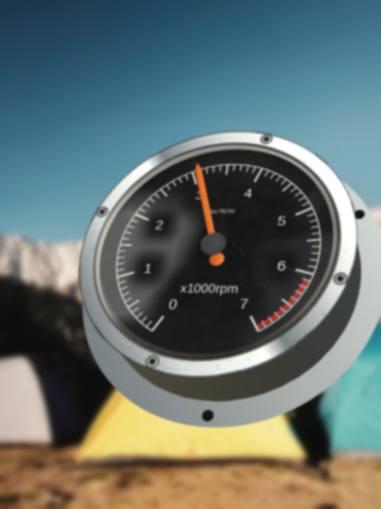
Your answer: 3100 rpm
